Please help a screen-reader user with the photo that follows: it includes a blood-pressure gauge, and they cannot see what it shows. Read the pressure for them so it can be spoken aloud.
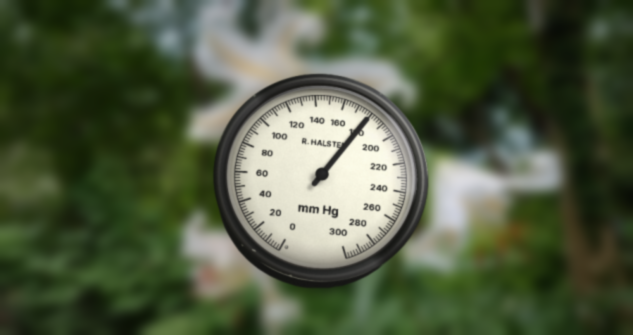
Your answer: 180 mmHg
